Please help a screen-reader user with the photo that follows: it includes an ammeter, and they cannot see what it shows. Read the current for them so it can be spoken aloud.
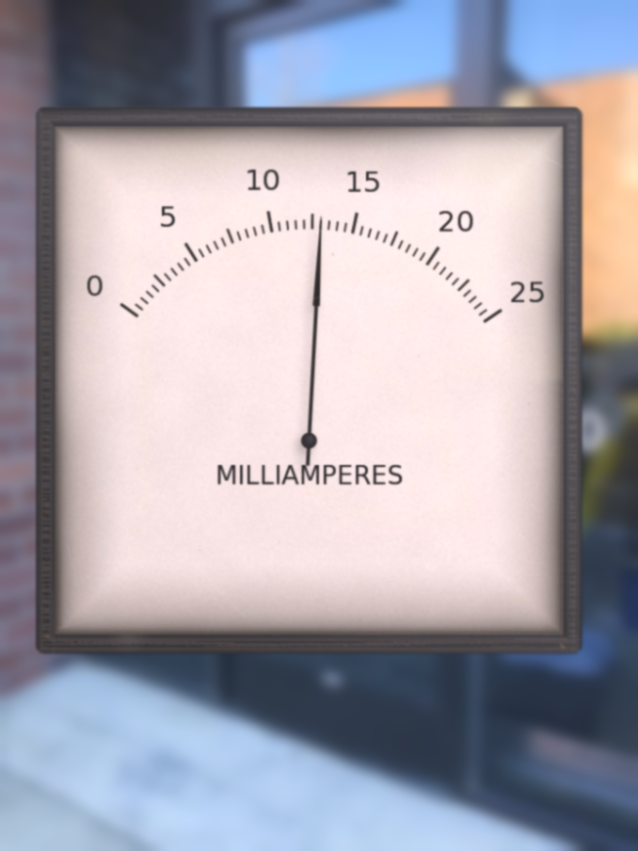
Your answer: 13 mA
